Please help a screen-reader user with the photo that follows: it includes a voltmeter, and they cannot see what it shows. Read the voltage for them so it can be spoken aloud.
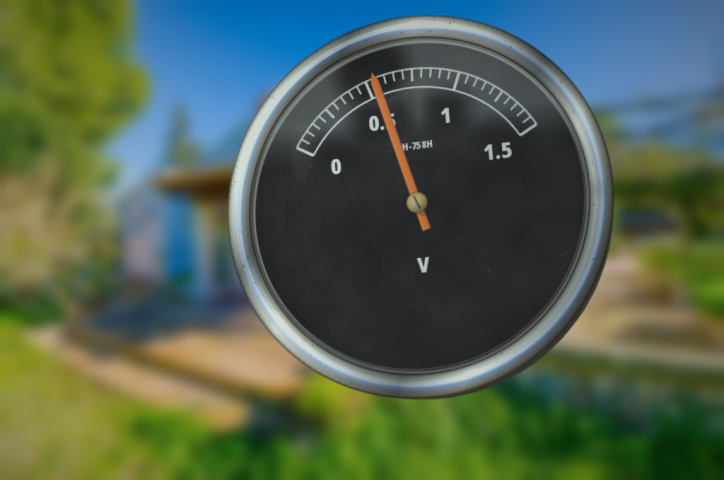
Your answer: 0.55 V
